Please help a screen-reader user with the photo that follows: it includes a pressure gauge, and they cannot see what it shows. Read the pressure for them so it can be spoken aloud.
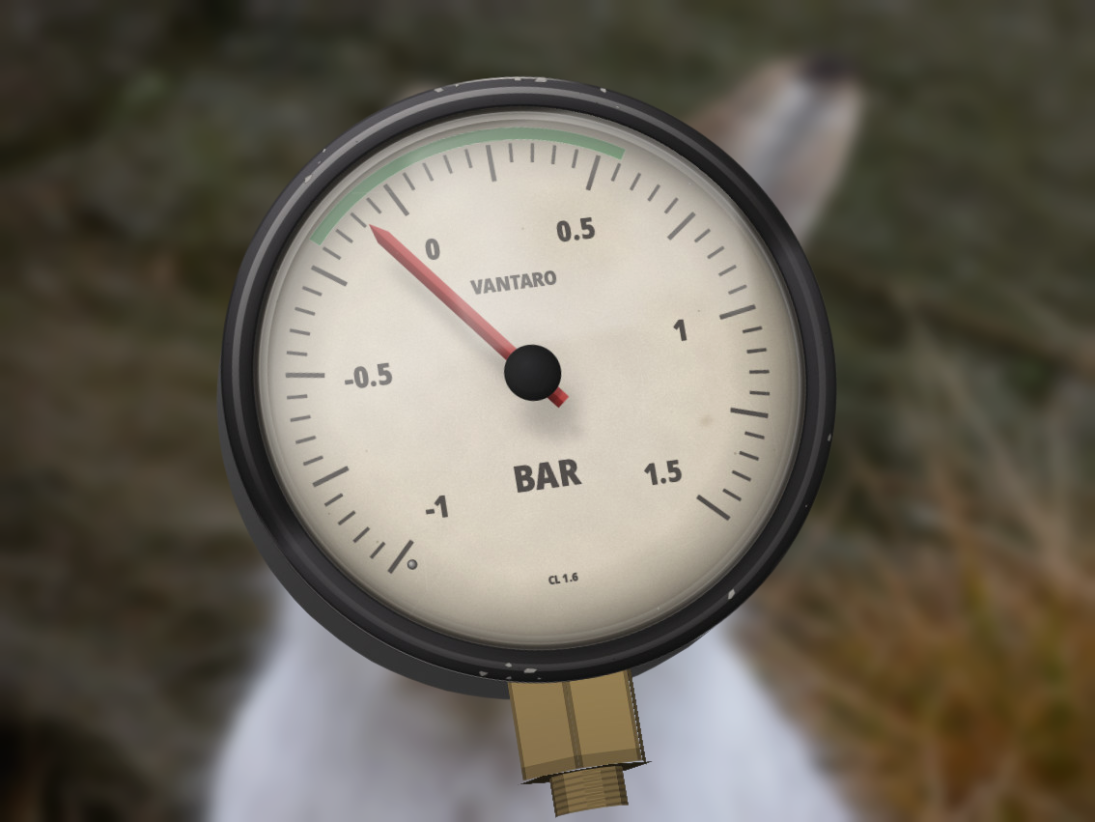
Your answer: -0.1 bar
